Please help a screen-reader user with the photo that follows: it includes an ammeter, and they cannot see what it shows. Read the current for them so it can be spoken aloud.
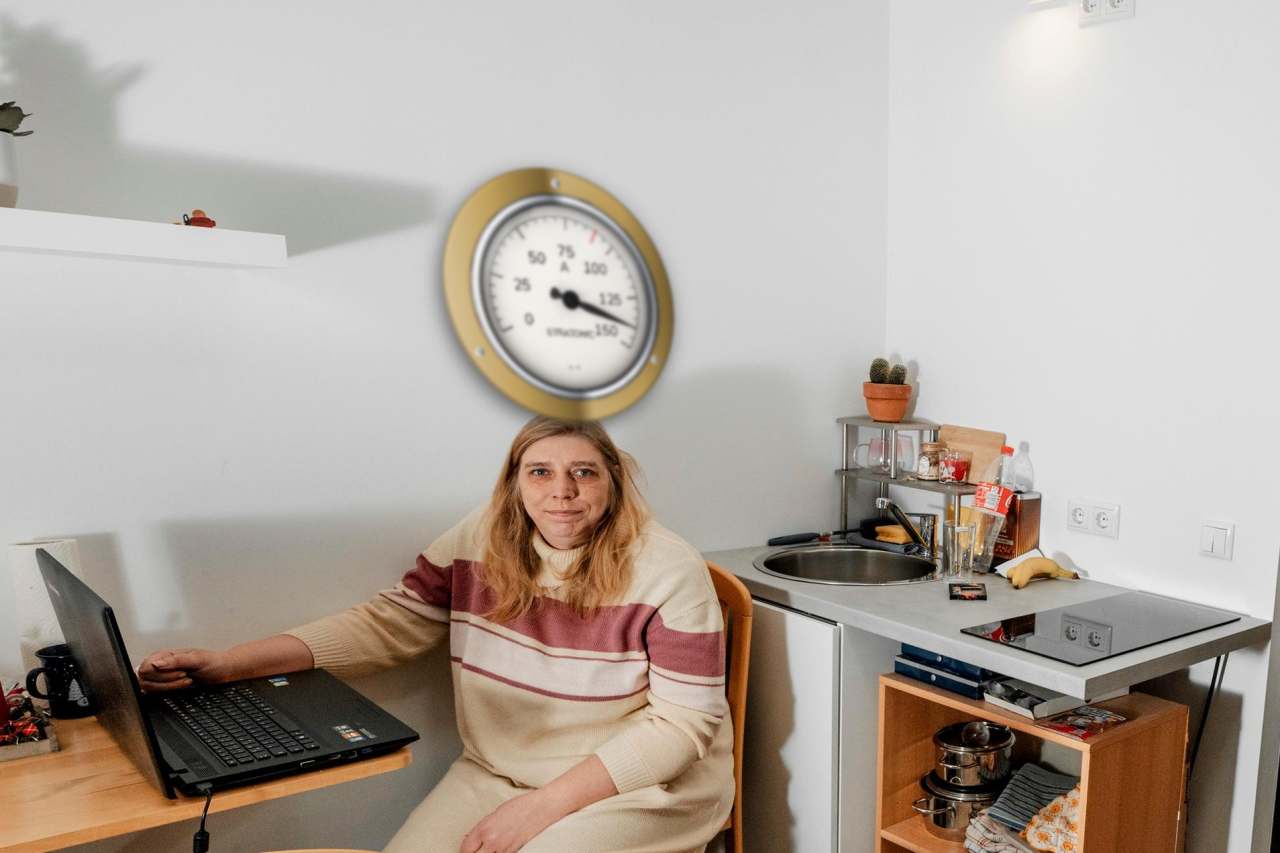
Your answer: 140 A
